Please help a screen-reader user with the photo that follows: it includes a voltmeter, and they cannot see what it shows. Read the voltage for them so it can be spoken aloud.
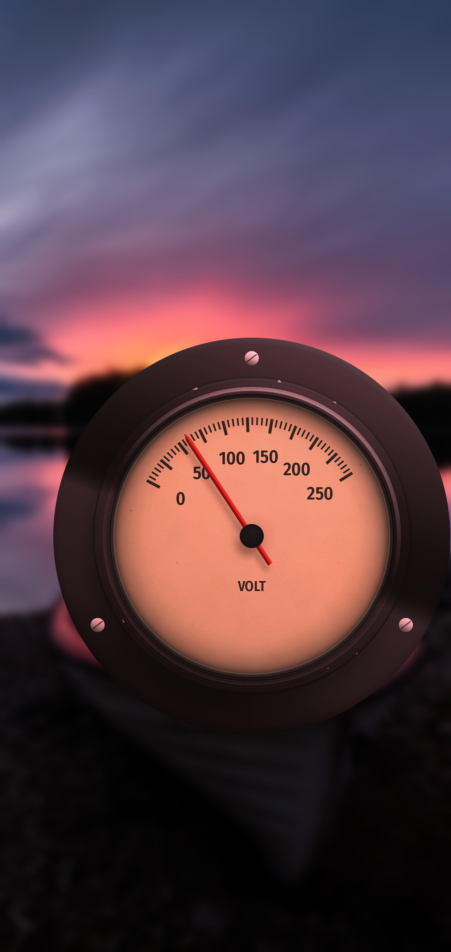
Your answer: 60 V
